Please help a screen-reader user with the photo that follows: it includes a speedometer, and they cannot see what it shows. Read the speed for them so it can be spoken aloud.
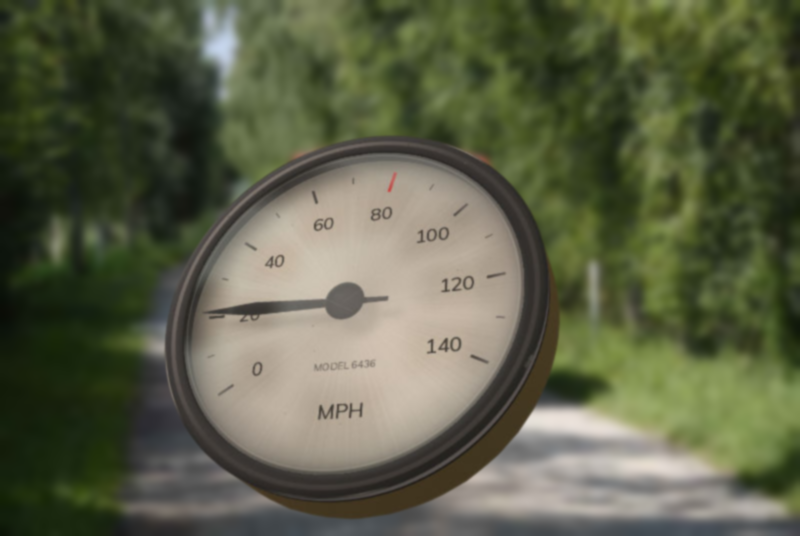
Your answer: 20 mph
